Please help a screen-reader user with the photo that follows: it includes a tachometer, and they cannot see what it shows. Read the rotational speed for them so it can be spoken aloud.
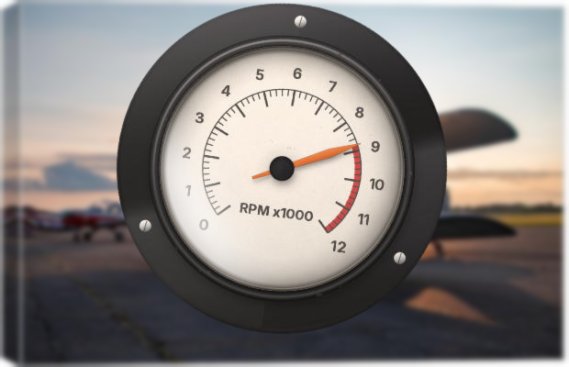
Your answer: 8800 rpm
